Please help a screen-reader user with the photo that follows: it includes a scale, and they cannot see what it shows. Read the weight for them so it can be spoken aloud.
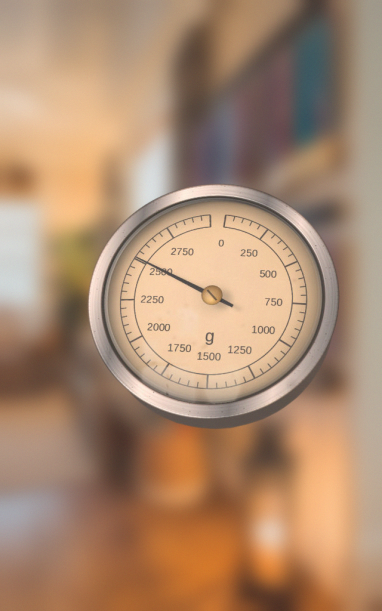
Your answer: 2500 g
